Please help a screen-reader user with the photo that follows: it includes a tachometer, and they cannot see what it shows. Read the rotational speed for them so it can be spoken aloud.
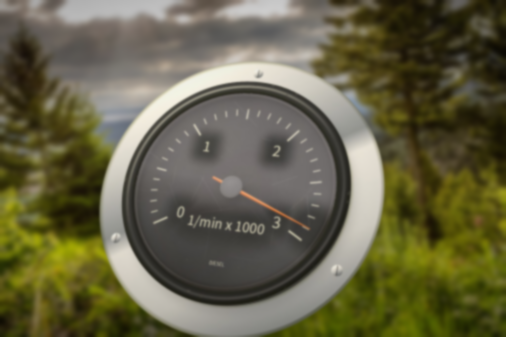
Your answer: 2900 rpm
